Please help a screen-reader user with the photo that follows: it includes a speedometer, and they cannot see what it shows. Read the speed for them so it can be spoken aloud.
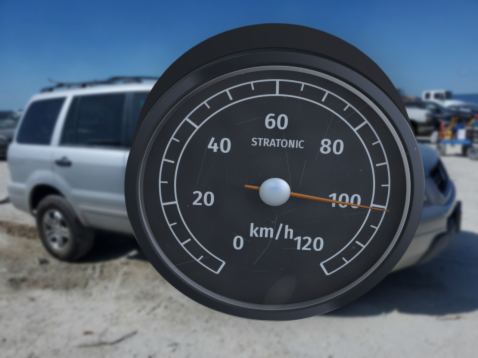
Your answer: 100 km/h
